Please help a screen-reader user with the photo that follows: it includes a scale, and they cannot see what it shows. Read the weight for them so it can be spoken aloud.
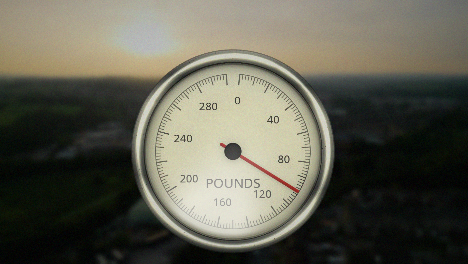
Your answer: 100 lb
